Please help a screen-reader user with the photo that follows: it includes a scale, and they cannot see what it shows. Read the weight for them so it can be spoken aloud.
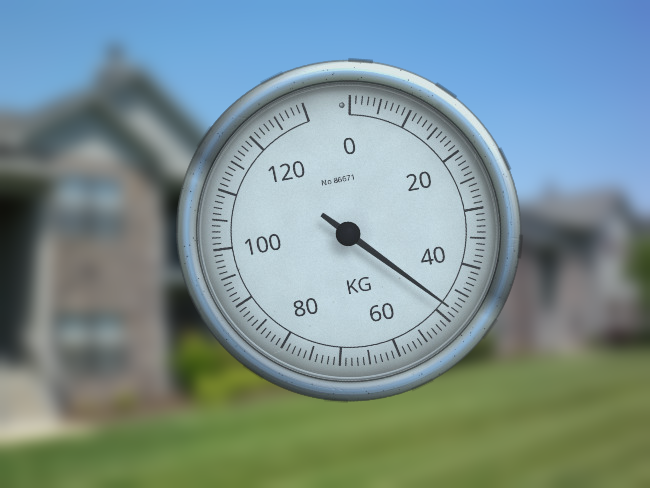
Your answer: 48 kg
